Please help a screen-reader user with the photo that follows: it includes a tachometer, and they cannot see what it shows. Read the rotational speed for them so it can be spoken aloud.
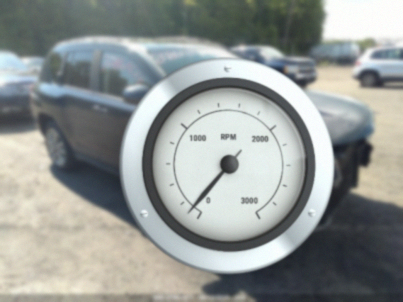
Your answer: 100 rpm
